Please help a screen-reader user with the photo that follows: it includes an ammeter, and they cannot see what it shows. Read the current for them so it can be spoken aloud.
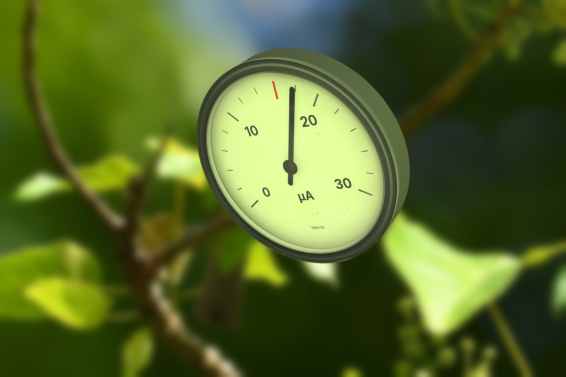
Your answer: 18 µA
